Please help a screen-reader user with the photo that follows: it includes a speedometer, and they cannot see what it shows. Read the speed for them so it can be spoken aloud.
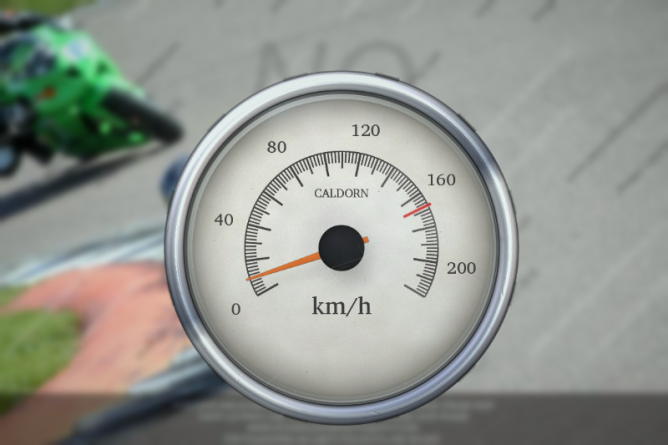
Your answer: 10 km/h
